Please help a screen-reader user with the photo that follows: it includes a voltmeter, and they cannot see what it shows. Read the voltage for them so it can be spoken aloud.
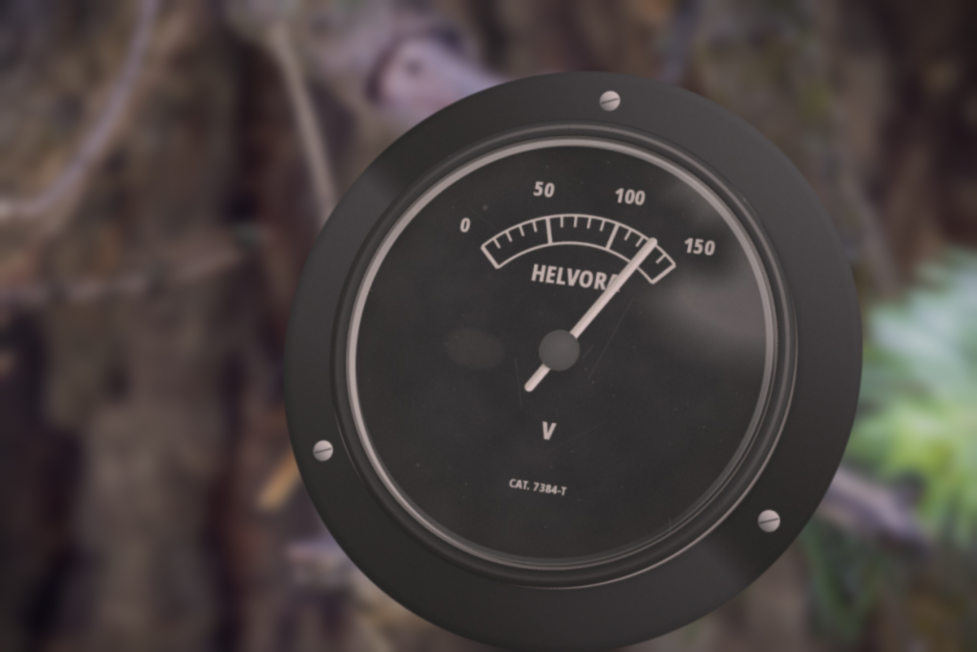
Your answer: 130 V
